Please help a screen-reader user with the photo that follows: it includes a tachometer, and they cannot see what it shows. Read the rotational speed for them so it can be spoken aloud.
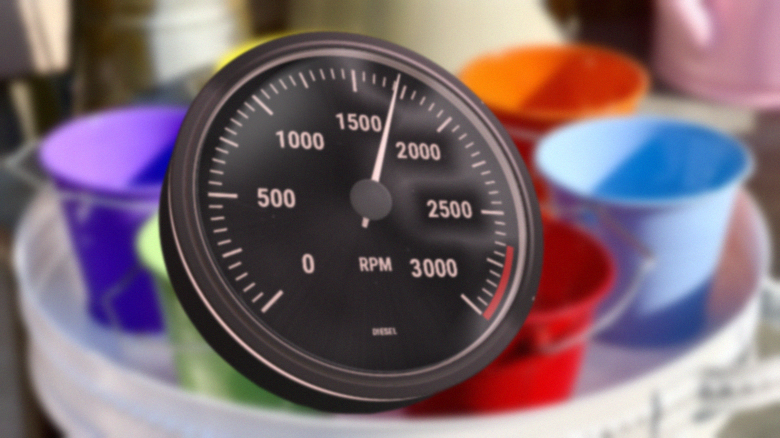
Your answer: 1700 rpm
